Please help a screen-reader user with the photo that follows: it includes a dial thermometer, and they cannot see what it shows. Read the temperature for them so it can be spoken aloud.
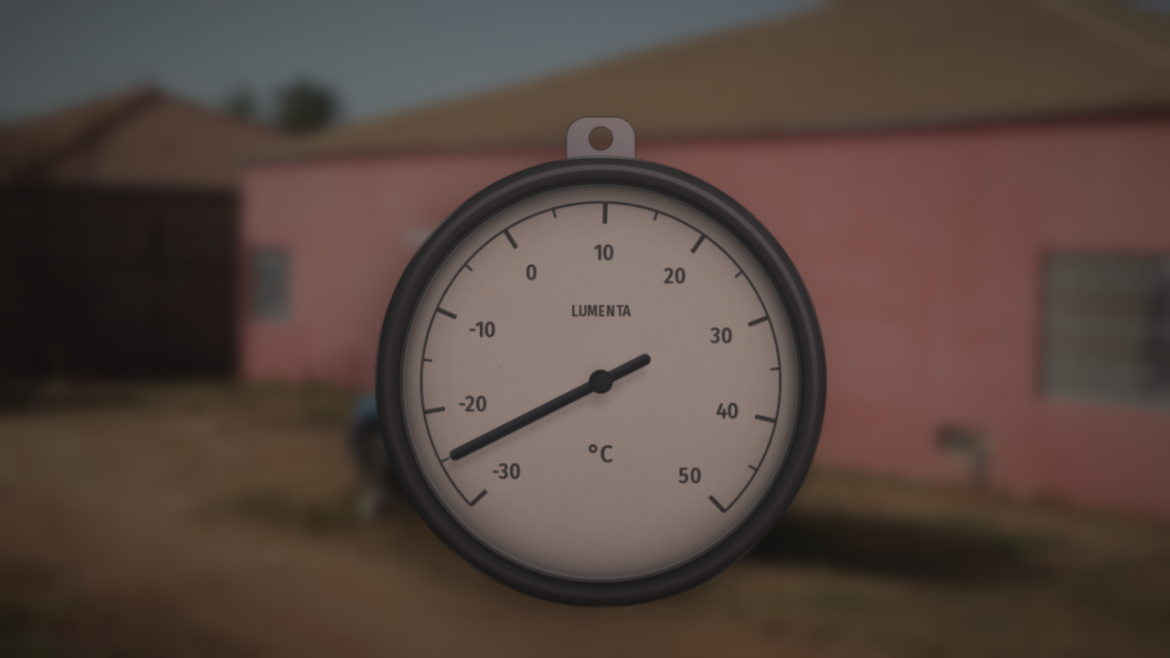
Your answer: -25 °C
